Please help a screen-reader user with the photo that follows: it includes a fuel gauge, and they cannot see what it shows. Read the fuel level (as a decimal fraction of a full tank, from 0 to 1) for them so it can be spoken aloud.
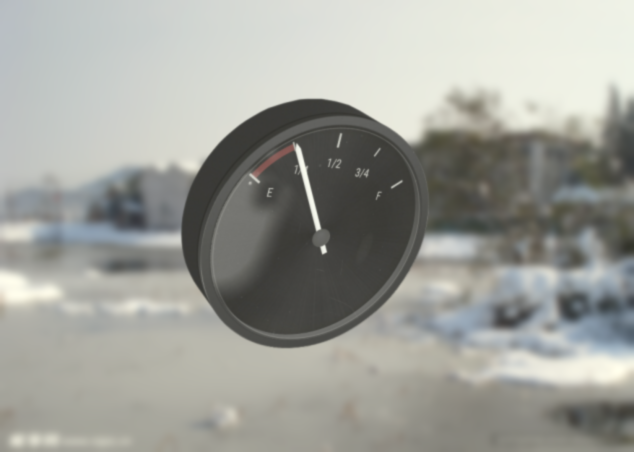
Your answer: 0.25
